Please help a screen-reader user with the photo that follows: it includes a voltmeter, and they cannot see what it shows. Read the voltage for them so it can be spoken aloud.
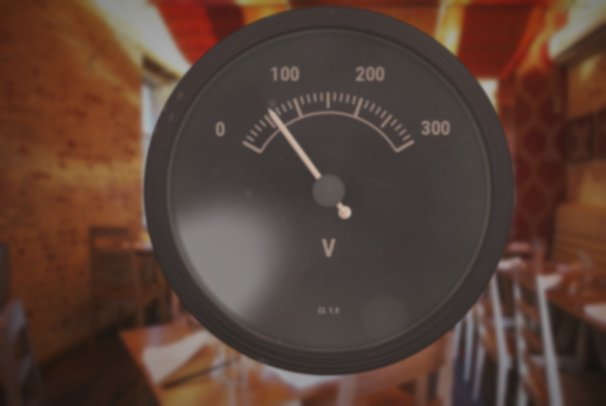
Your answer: 60 V
